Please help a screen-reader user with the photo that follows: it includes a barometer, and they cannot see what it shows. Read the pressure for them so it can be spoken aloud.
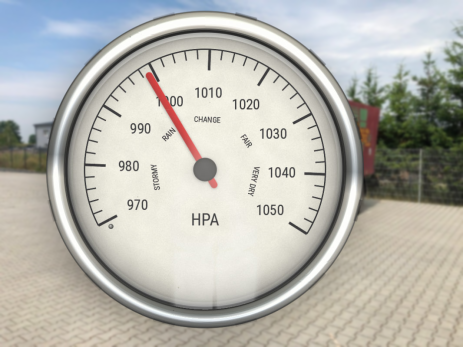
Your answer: 999 hPa
